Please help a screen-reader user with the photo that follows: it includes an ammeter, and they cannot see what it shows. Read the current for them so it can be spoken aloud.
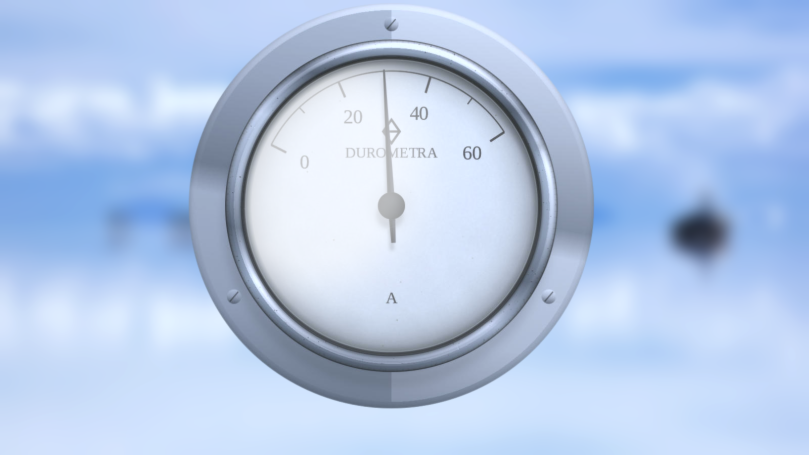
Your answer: 30 A
